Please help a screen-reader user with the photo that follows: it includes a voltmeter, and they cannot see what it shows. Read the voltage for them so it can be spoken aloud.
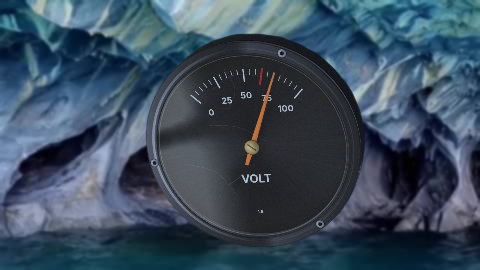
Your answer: 75 V
